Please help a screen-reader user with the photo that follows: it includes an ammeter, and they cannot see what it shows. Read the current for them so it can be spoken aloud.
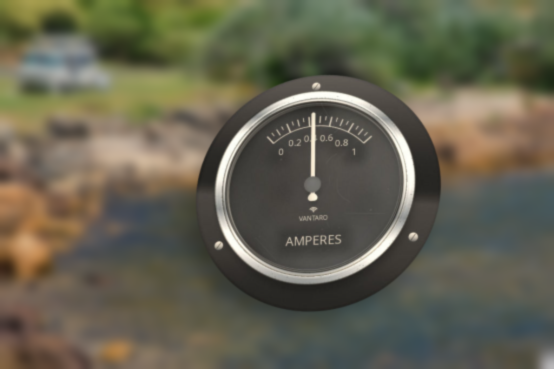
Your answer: 0.45 A
